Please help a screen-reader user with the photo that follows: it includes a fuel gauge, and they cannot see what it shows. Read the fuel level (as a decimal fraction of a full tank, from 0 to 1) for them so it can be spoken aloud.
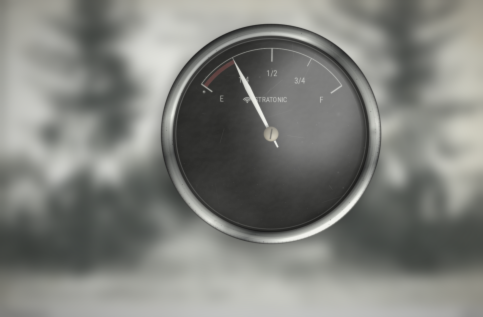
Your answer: 0.25
